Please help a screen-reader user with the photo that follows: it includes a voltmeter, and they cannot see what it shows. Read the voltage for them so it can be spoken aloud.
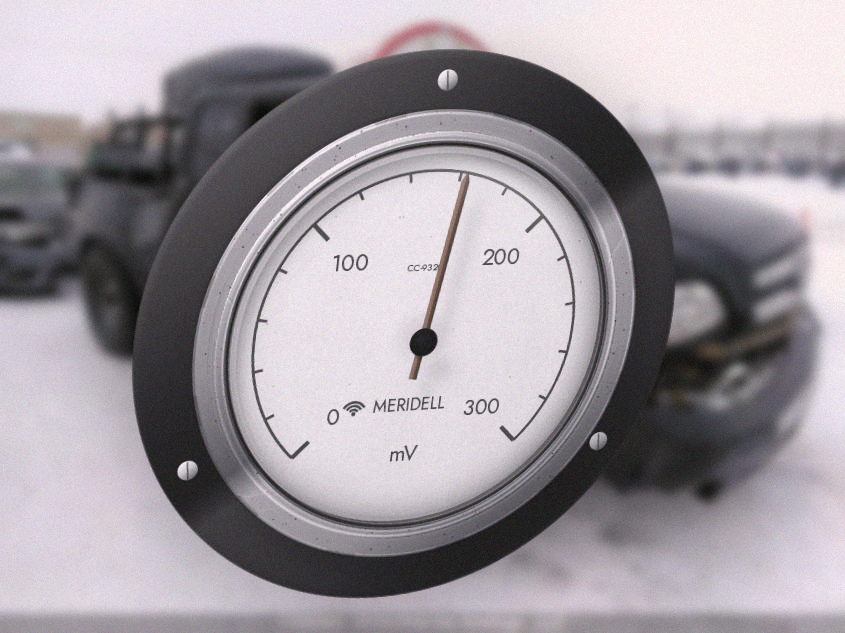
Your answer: 160 mV
